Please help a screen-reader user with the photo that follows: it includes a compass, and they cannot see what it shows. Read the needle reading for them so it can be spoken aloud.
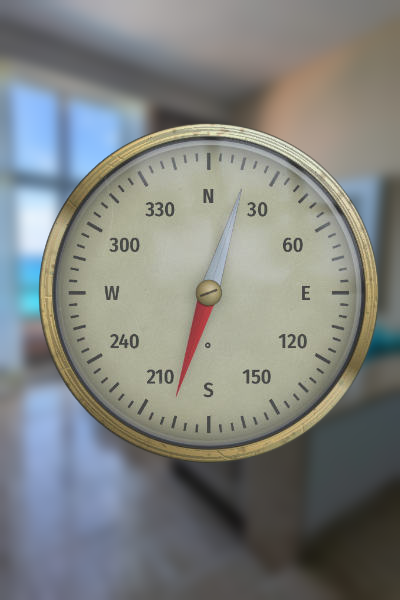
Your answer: 197.5 °
